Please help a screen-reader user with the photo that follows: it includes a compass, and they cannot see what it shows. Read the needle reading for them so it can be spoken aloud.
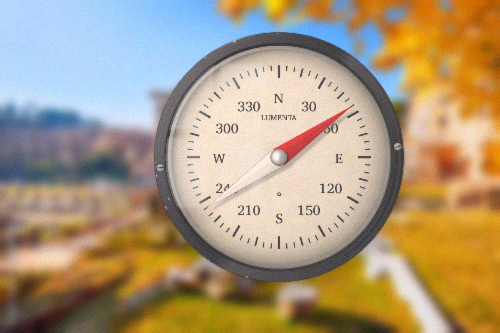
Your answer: 55 °
